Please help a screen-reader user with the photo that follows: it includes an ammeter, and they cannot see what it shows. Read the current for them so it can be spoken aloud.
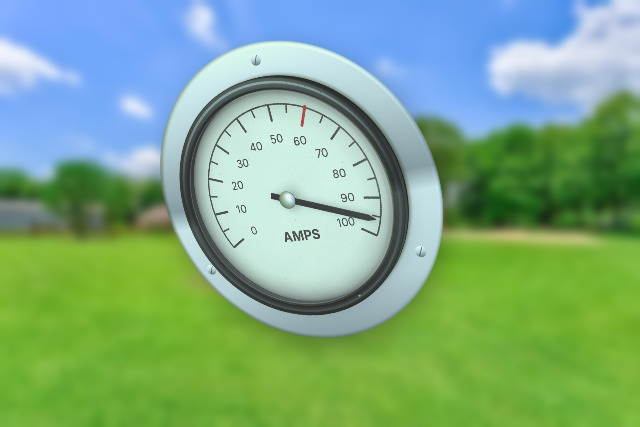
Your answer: 95 A
